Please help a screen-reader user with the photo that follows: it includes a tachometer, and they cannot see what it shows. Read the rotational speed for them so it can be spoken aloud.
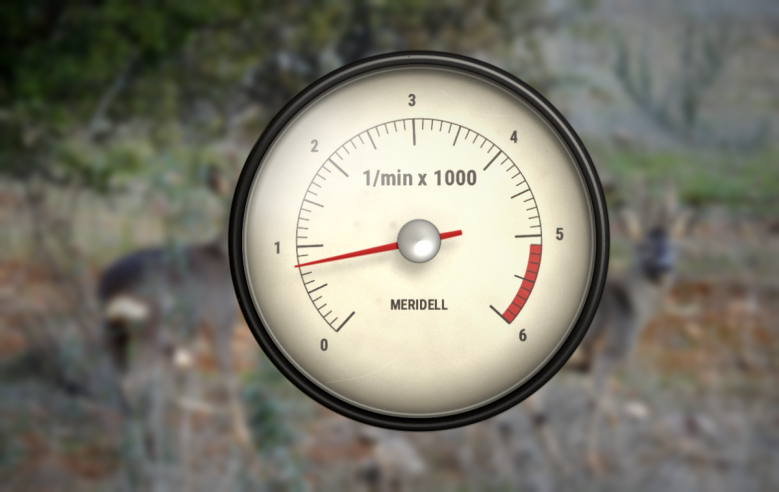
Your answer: 800 rpm
